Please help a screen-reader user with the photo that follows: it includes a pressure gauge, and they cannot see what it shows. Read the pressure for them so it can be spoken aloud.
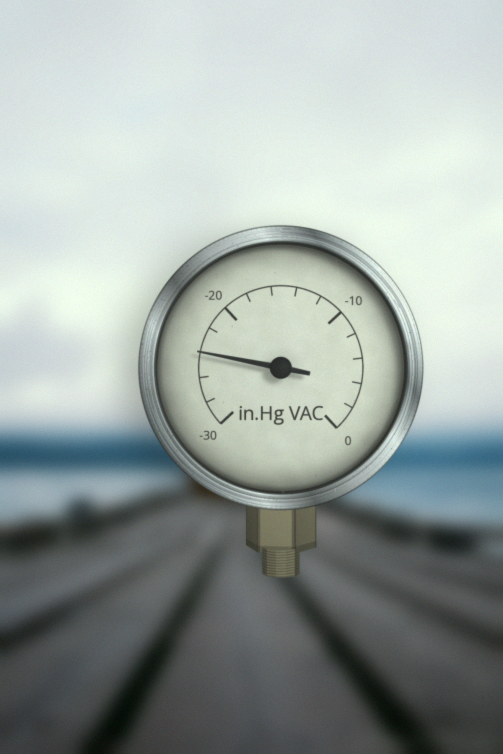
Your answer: -24 inHg
